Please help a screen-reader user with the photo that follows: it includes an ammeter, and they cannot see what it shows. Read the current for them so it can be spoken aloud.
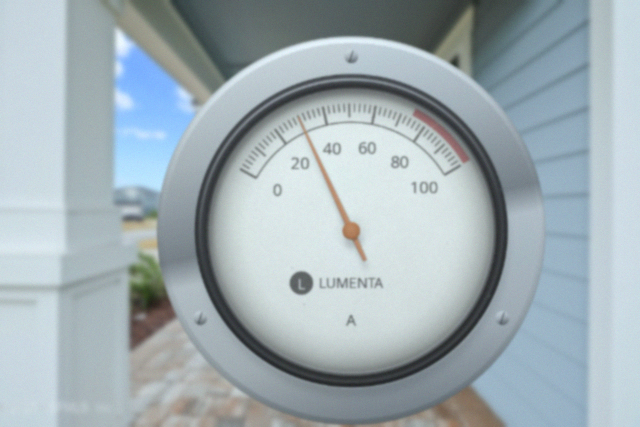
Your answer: 30 A
